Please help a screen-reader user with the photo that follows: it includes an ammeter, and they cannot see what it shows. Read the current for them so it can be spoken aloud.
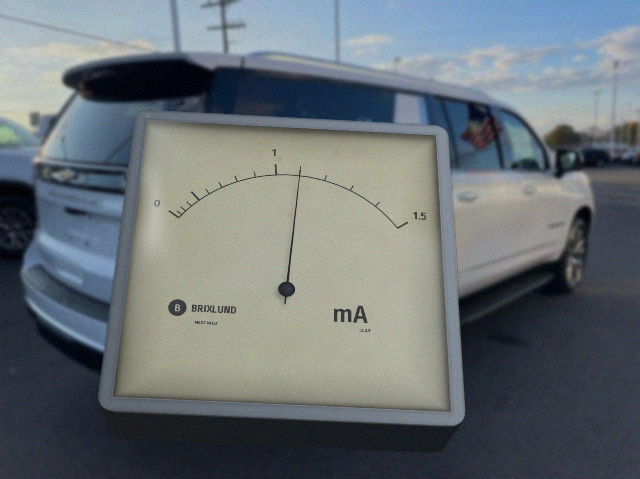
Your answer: 1.1 mA
